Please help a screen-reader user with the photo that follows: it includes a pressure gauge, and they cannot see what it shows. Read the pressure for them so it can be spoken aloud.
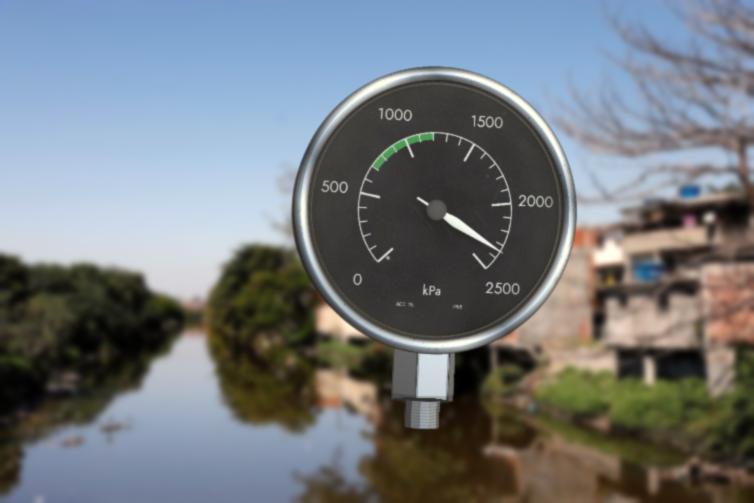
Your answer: 2350 kPa
